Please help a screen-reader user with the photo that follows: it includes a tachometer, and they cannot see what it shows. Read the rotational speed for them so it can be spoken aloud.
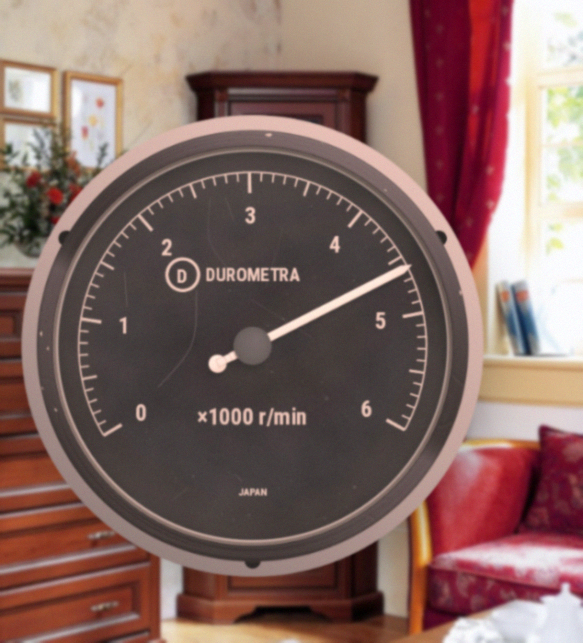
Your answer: 4600 rpm
